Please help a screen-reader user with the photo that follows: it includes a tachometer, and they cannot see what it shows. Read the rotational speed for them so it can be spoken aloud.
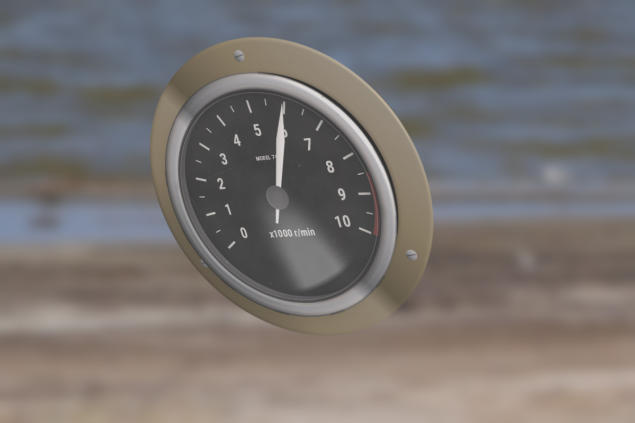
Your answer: 6000 rpm
